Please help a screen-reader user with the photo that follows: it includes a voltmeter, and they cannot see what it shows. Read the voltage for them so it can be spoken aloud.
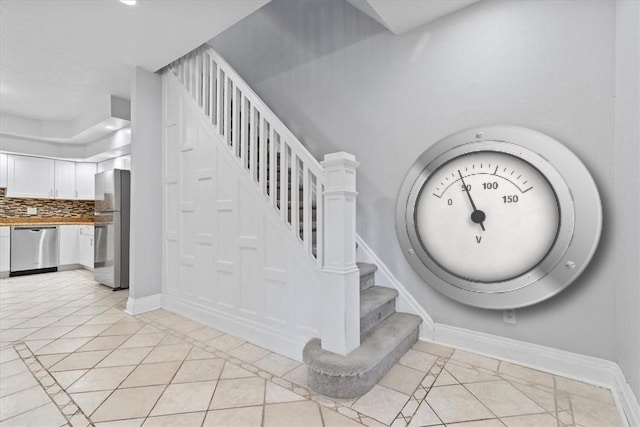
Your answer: 50 V
